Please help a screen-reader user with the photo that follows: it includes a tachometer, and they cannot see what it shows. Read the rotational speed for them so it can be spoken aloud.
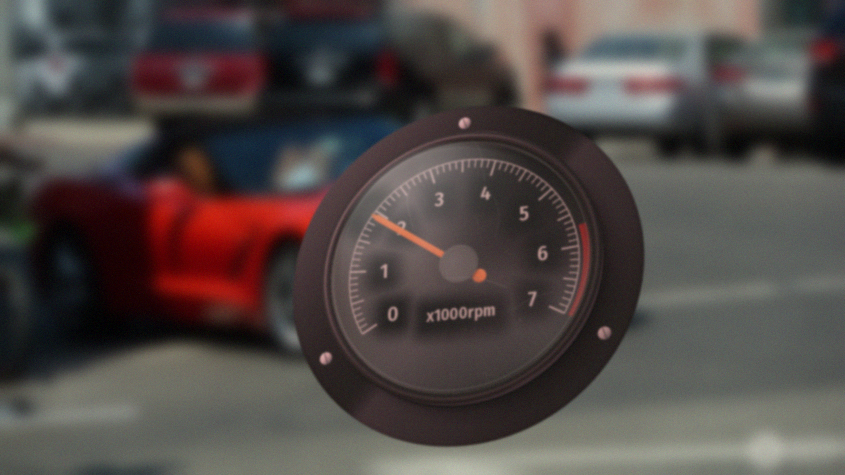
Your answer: 1900 rpm
